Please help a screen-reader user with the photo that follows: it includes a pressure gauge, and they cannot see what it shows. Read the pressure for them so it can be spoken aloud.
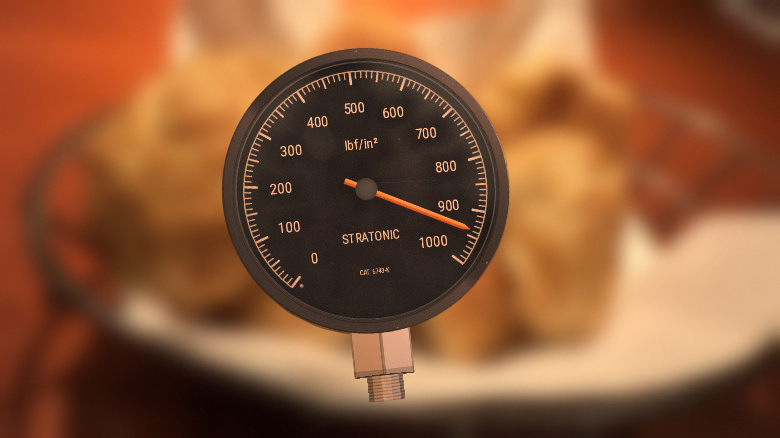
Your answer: 940 psi
